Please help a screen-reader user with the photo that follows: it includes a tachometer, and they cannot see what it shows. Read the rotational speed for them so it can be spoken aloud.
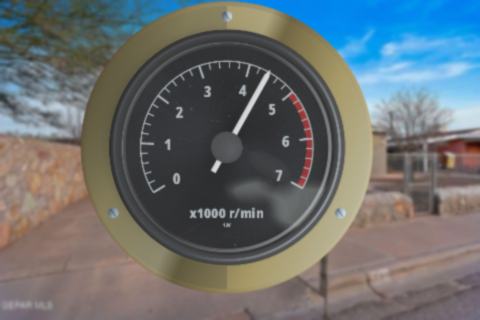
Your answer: 4400 rpm
